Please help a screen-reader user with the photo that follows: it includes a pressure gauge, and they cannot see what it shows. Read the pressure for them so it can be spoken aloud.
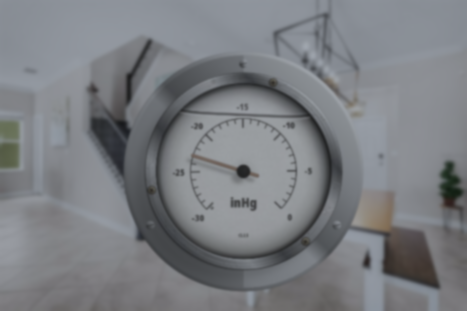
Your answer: -23 inHg
